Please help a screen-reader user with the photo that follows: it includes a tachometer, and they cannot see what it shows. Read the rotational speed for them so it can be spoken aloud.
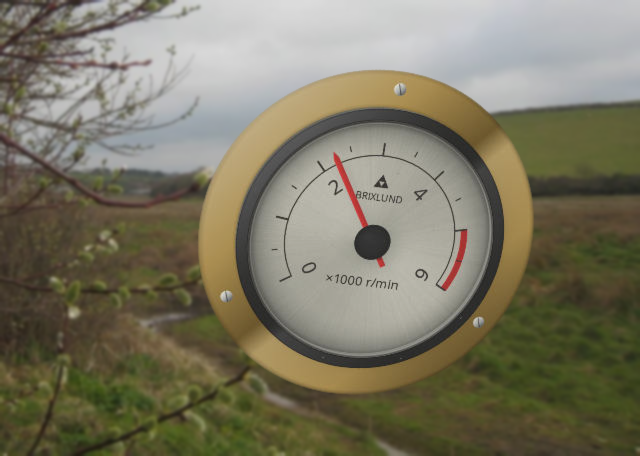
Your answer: 2250 rpm
